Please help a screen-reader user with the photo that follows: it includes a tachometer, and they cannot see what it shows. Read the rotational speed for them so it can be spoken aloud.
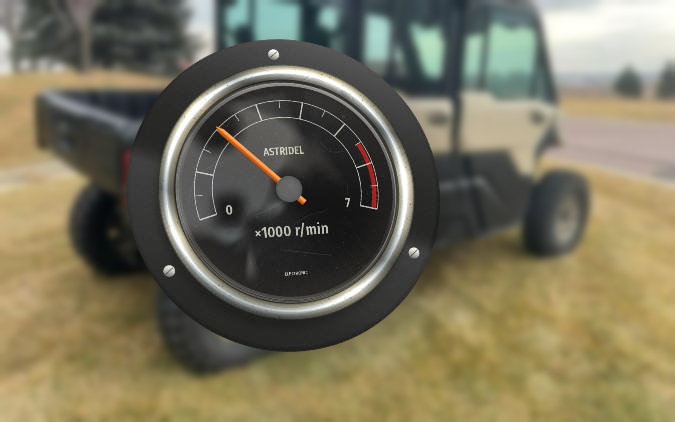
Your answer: 2000 rpm
